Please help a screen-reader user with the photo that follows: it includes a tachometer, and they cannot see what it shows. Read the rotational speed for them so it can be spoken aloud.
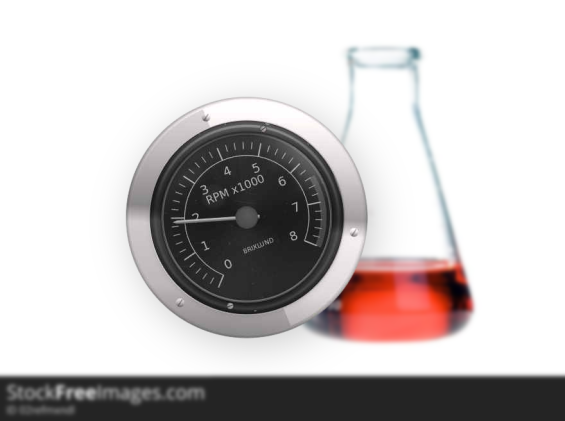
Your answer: 1900 rpm
